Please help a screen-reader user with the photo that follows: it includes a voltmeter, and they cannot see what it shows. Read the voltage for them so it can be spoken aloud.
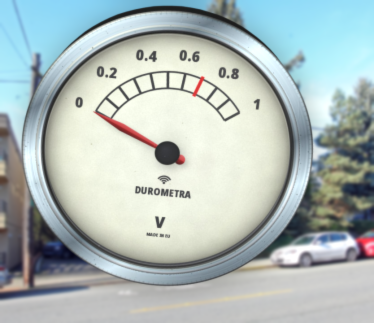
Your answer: 0 V
